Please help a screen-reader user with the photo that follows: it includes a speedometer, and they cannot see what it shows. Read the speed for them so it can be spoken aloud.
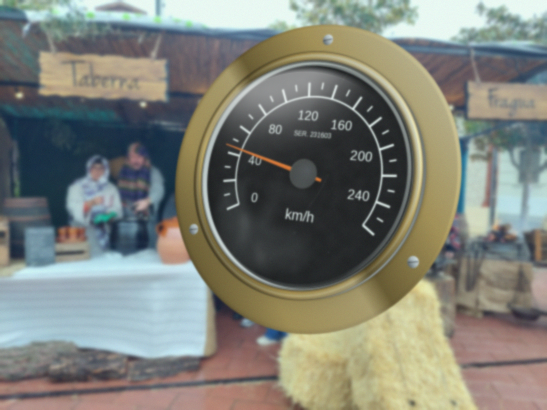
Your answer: 45 km/h
